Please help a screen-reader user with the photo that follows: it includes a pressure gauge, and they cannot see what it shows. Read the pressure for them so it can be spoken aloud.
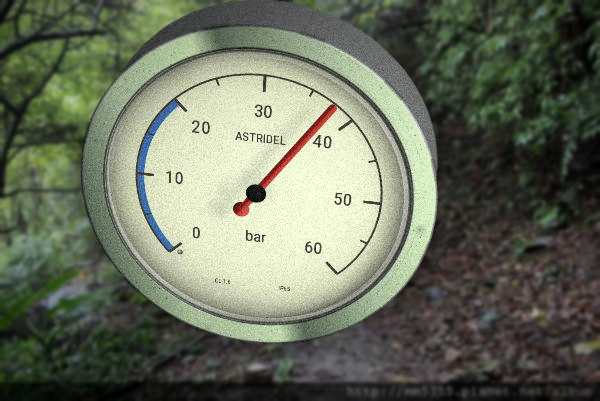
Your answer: 37.5 bar
